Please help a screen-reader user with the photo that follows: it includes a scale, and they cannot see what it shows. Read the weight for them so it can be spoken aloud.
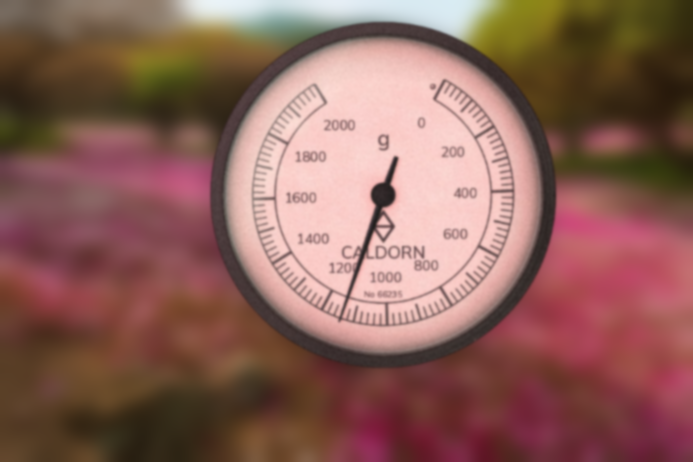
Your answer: 1140 g
